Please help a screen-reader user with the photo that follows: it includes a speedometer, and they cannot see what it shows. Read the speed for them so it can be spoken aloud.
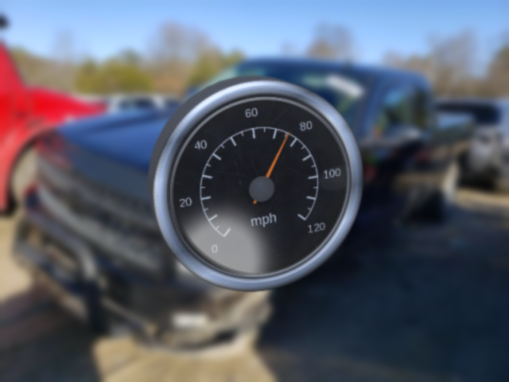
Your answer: 75 mph
